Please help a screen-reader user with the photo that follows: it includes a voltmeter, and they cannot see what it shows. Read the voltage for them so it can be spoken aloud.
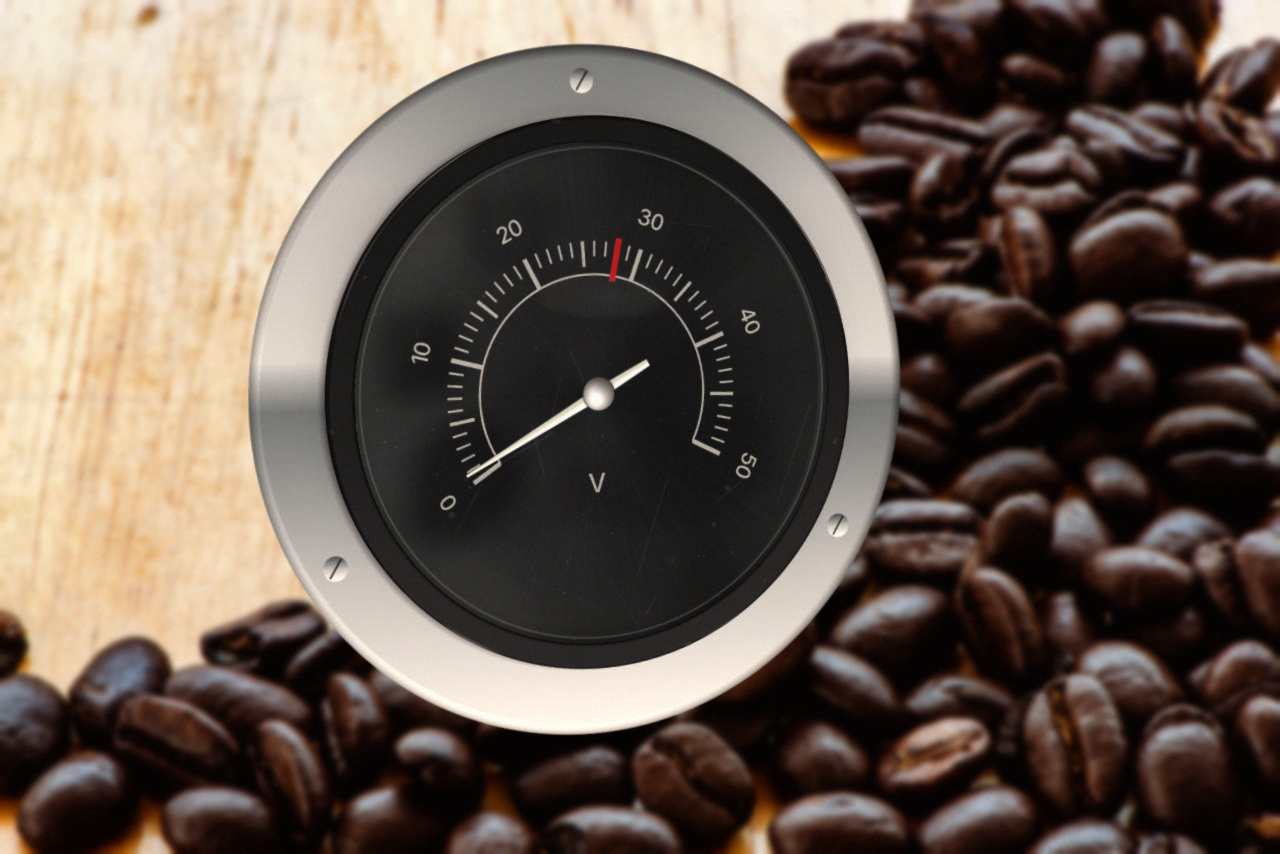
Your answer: 1 V
